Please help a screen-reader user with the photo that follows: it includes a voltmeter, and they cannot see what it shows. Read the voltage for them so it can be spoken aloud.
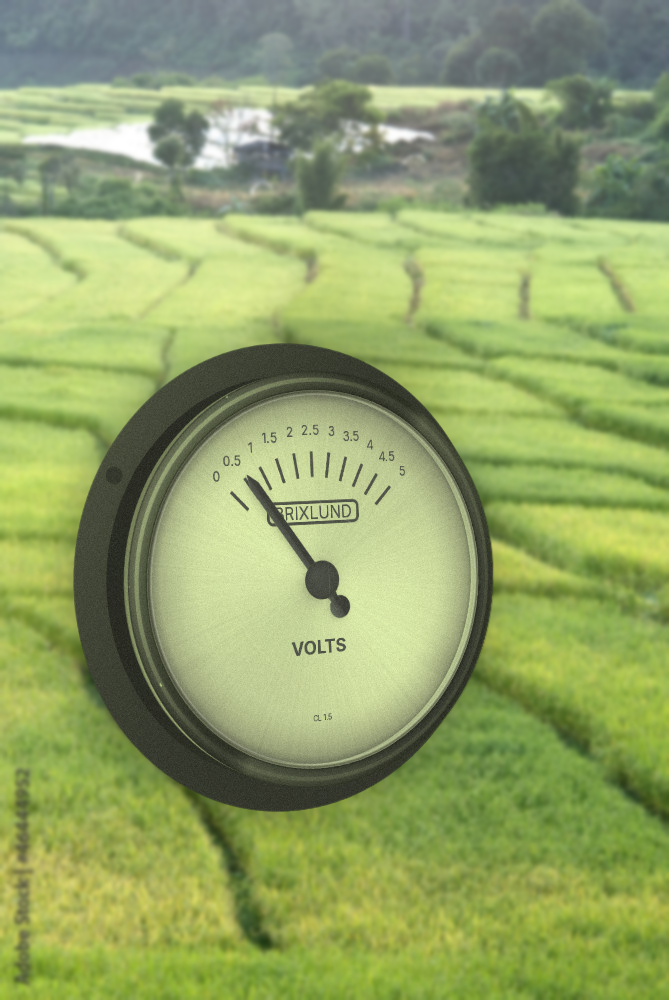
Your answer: 0.5 V
